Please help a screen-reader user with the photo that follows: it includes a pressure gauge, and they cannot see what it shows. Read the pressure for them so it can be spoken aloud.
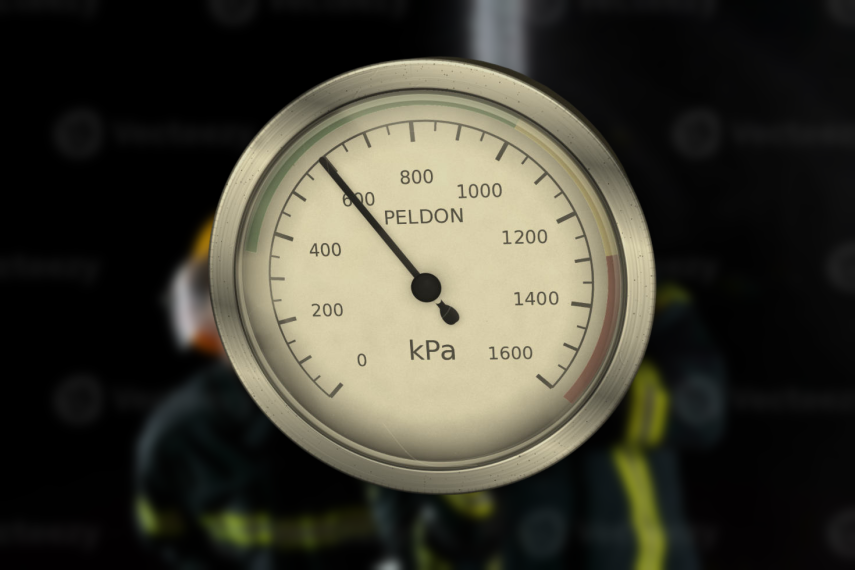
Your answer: 600 kPa
